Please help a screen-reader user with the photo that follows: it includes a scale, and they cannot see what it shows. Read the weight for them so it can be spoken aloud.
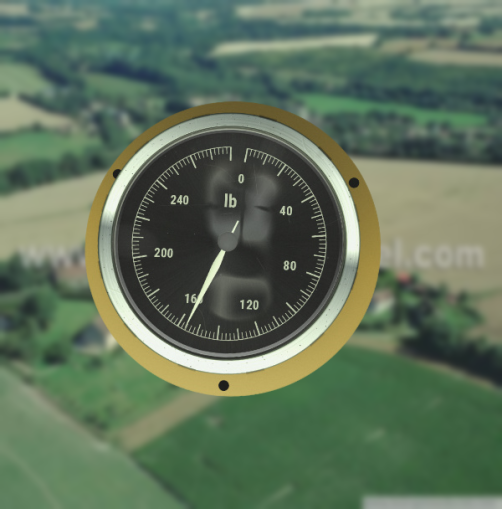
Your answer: 156 lb
